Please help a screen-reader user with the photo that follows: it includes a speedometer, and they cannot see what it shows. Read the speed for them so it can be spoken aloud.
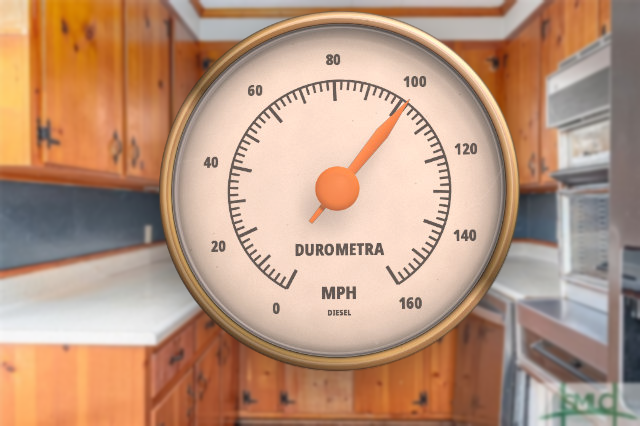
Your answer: 102 mph
